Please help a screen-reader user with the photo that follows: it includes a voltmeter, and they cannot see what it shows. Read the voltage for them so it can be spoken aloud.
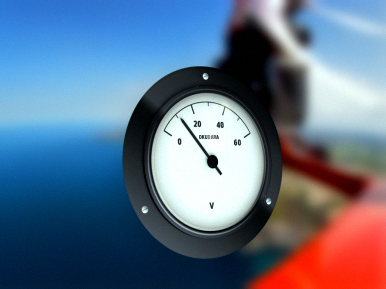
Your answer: 10 V
